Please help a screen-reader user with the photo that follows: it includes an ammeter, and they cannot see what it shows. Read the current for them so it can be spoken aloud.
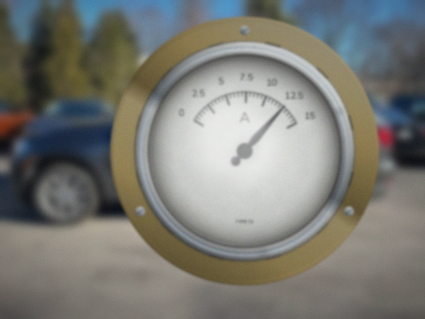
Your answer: 12.5 A
